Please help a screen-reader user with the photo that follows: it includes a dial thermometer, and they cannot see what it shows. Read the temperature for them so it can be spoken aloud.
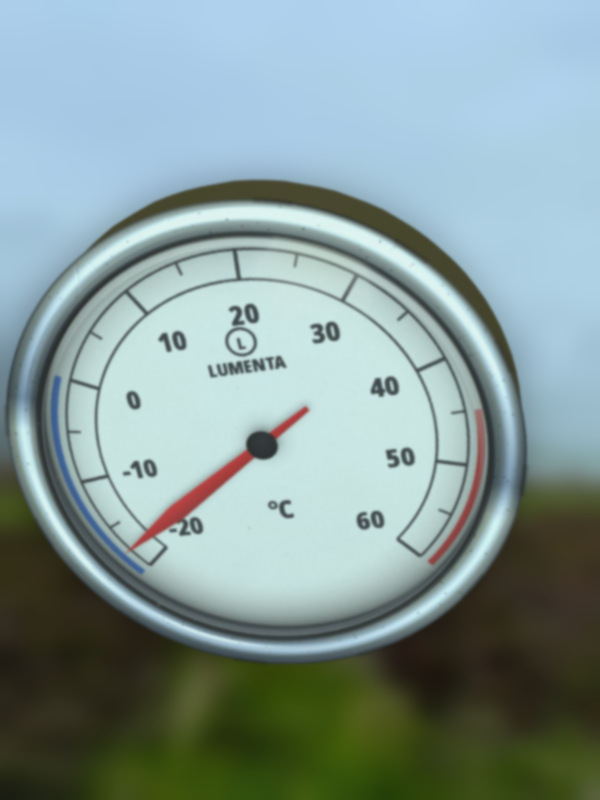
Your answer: -17.5 °C
